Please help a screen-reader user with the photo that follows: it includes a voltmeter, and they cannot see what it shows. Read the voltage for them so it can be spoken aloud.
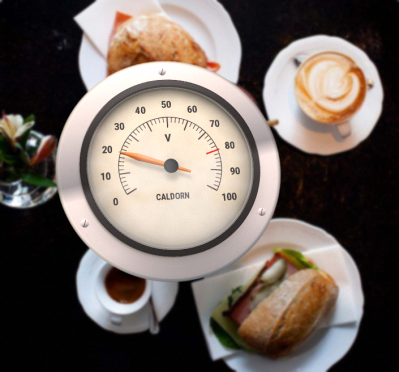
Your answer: 20 V
